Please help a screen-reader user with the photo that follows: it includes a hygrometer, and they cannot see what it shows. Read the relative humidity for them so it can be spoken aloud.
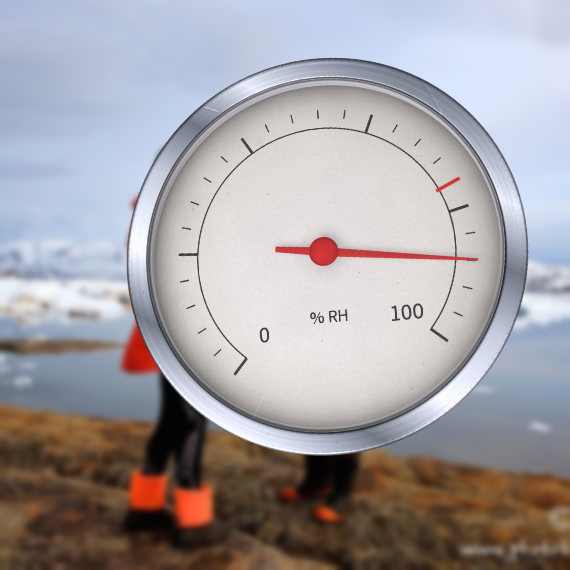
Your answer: 88 %
